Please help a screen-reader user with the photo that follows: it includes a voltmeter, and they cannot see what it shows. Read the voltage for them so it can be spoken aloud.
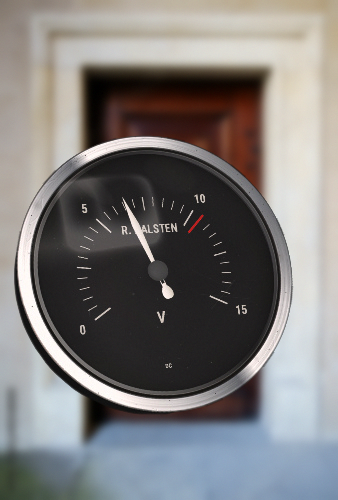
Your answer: 6.5 V
